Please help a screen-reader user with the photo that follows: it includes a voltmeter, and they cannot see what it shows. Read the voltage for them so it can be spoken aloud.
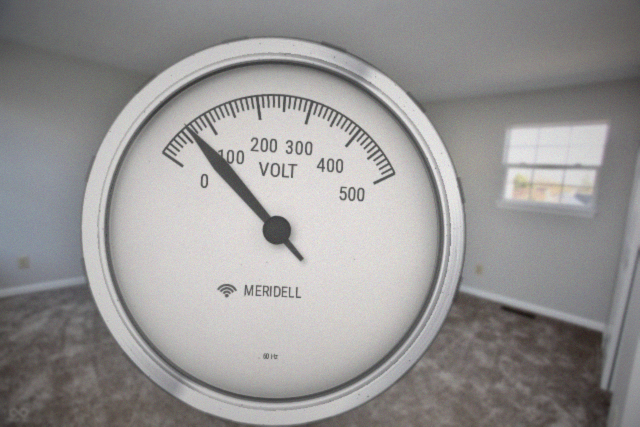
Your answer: 60 V
